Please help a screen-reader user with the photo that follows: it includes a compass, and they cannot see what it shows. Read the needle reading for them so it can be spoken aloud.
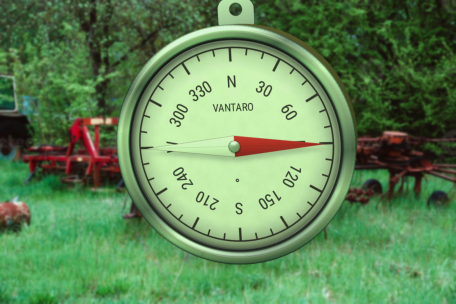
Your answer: 90 °
